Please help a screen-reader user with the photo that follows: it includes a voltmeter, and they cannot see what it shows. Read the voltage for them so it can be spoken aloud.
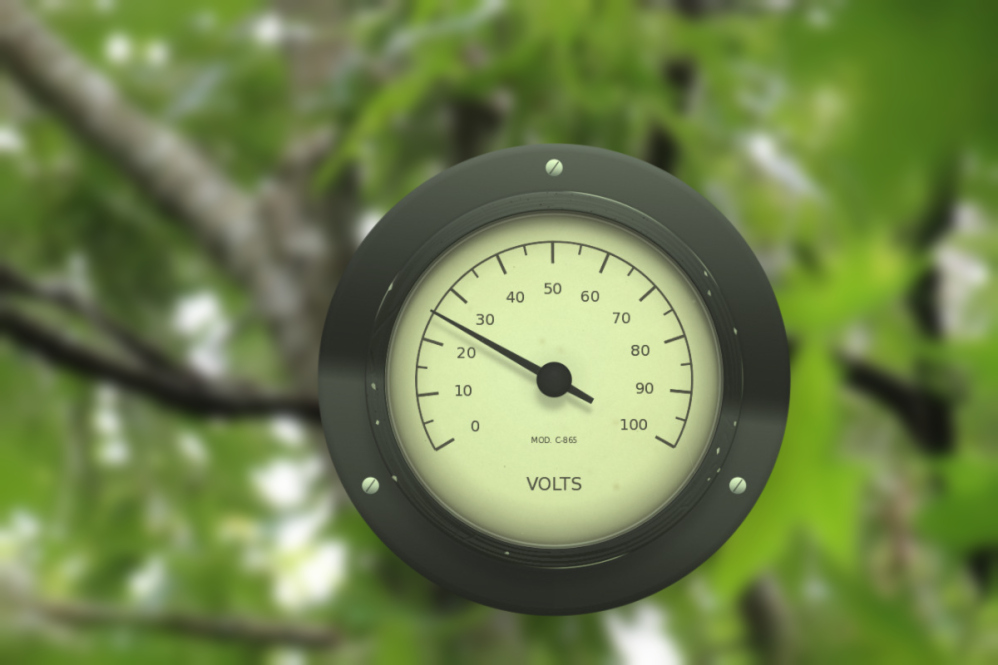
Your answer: 25 V
